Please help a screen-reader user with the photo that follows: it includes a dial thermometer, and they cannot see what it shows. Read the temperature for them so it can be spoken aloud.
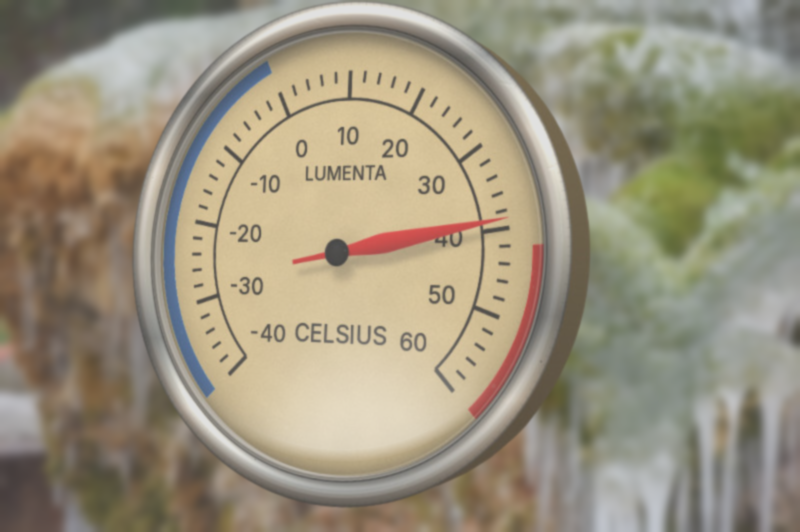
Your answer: 39 °C
